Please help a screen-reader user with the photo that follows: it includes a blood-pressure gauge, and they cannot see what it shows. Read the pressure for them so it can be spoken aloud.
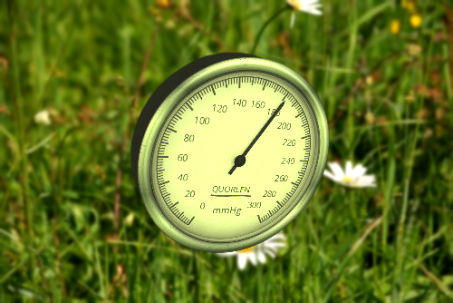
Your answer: 180 mmHg
